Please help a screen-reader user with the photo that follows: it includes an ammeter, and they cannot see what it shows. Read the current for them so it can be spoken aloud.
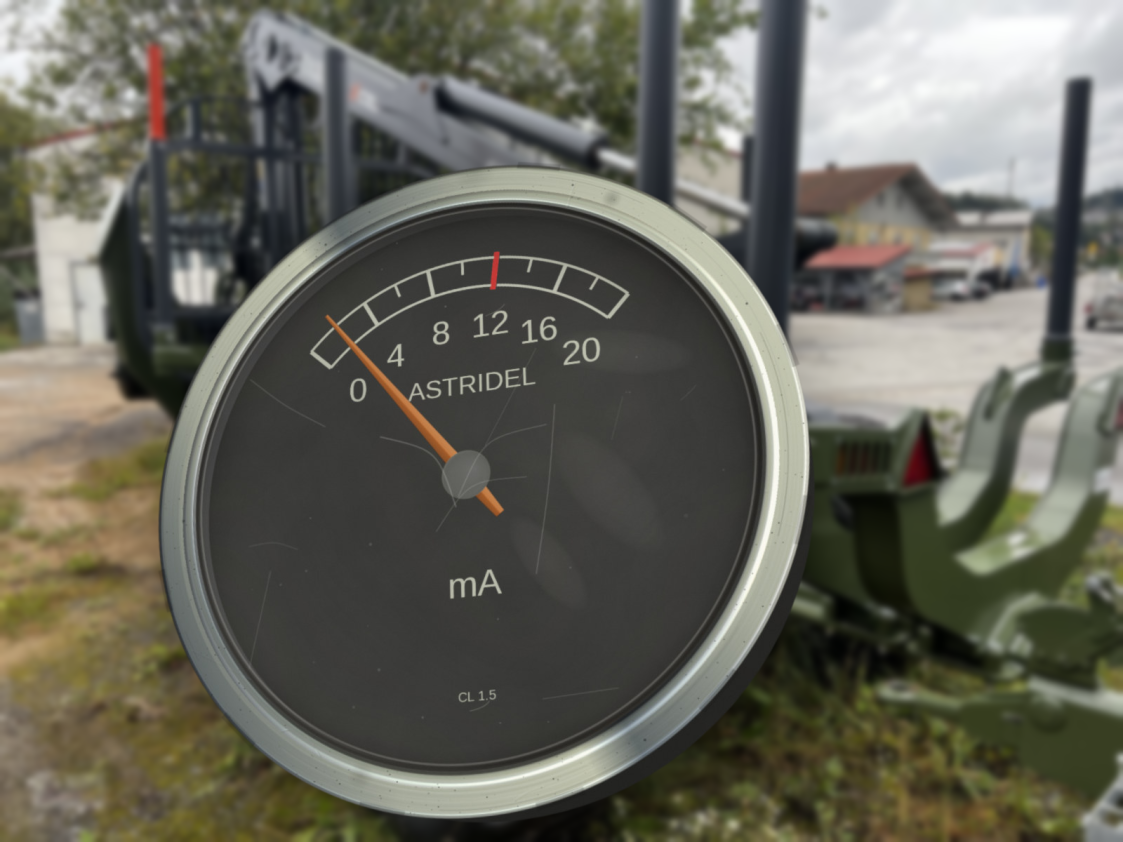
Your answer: 2 mA
